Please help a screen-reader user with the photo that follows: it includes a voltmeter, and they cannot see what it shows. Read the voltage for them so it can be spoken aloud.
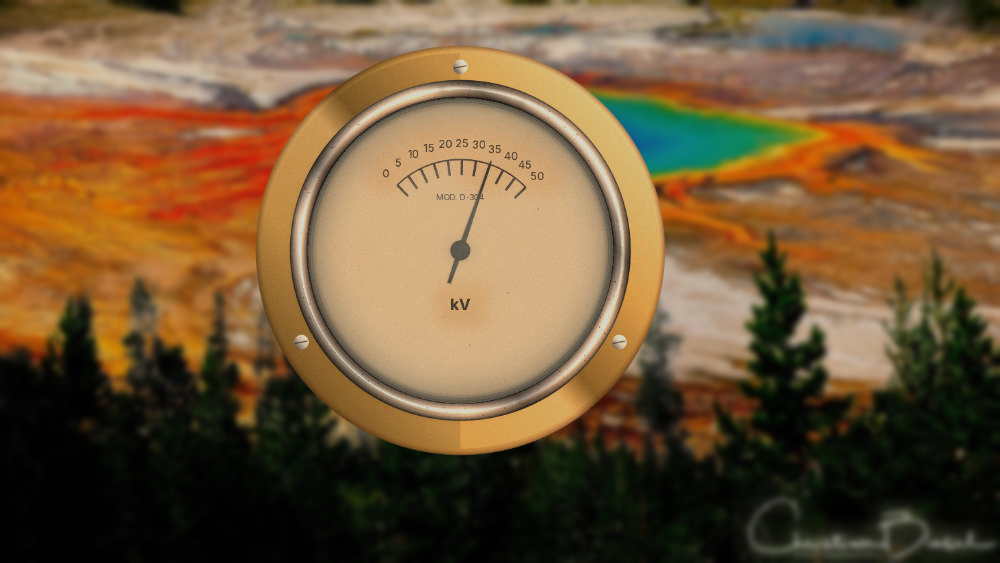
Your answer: 35 kV
